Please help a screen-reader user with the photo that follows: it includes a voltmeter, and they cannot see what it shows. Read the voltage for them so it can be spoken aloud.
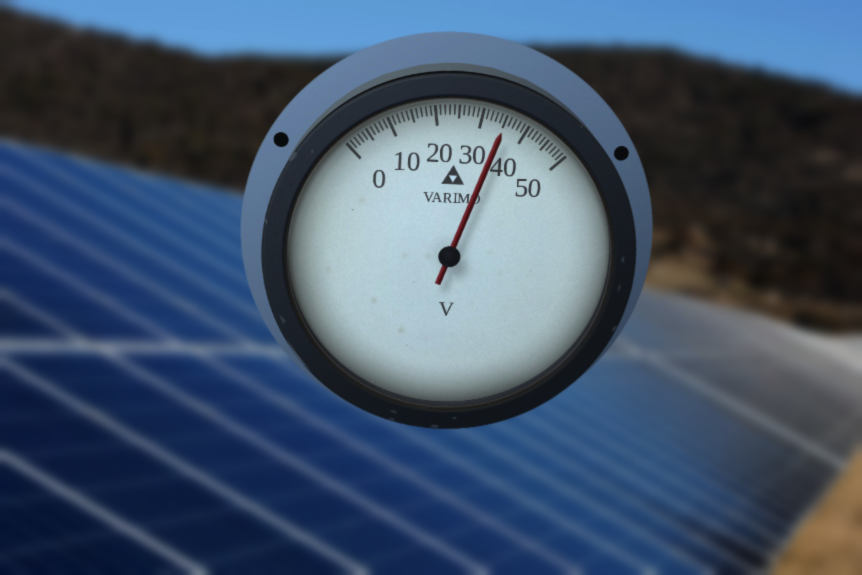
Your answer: 35 V
